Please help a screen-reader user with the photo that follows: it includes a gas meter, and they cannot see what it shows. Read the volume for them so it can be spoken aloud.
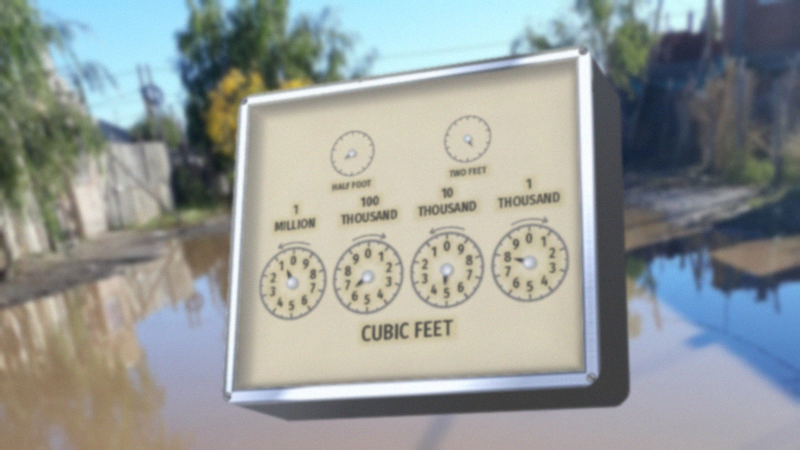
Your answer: 64800 ft³
